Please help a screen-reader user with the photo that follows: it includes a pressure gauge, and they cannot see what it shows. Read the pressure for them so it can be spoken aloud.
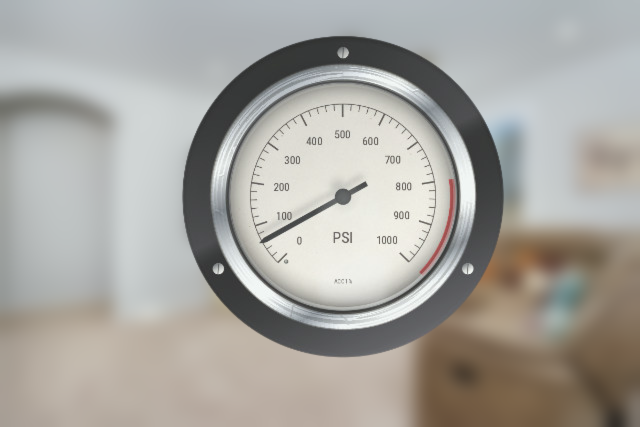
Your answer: 60 psi
